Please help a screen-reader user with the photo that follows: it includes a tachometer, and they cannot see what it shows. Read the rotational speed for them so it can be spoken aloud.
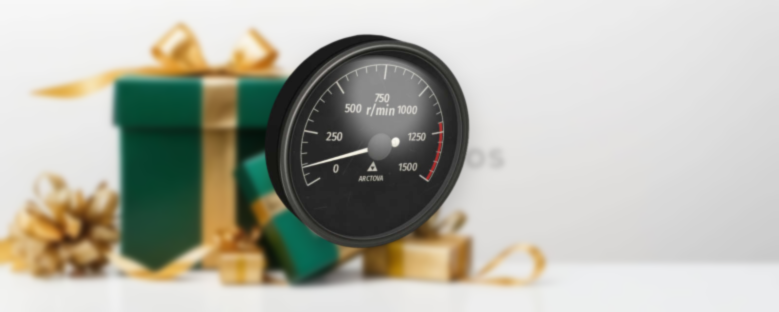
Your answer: 100 rpm
